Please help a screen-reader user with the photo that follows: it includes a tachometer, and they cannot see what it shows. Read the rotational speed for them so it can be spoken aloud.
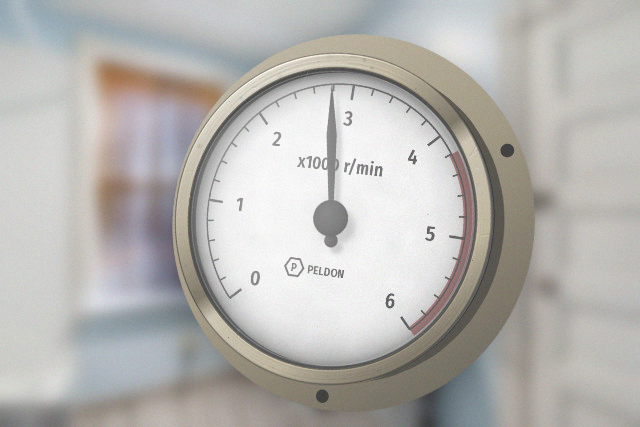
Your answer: 2800 rpm
